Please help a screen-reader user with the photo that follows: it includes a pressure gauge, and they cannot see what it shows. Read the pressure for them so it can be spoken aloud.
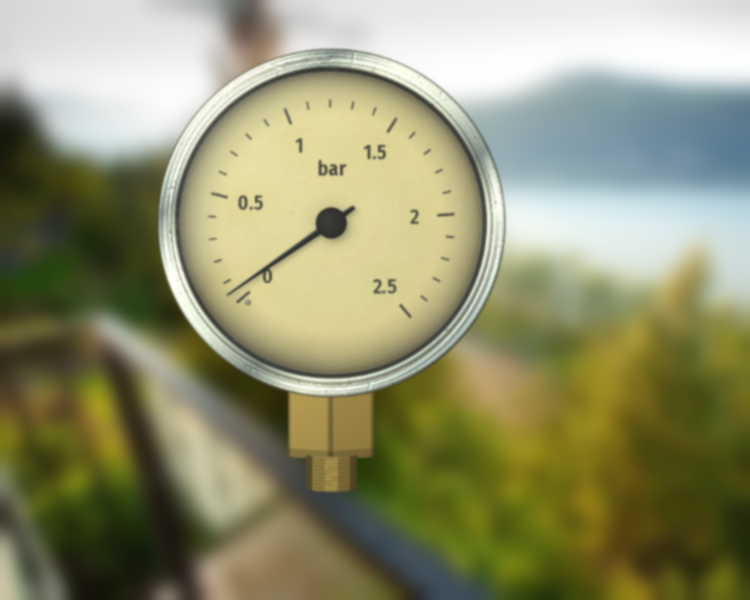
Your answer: 0.05 bar
